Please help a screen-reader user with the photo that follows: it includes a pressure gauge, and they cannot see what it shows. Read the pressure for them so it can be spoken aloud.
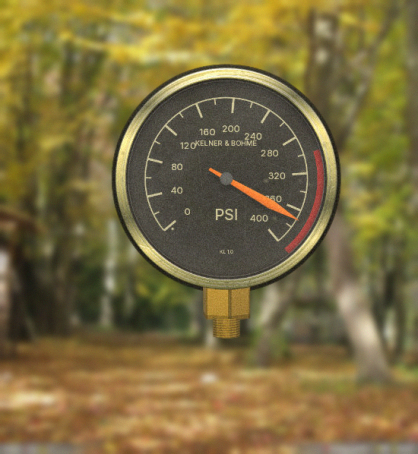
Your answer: 370 psi
